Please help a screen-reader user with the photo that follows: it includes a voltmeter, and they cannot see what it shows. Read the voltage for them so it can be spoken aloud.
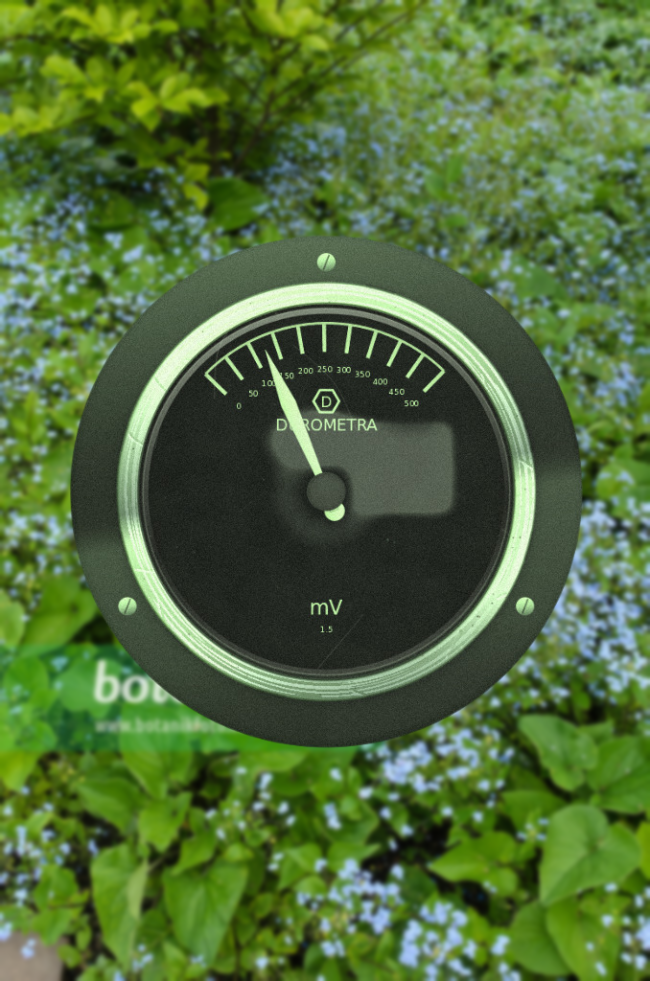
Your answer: 125 mV
